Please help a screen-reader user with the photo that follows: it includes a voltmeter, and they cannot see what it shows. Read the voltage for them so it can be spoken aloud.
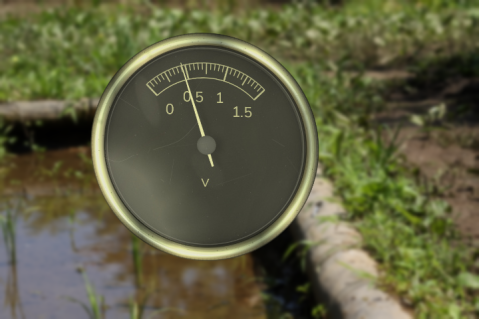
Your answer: 0.45 V
